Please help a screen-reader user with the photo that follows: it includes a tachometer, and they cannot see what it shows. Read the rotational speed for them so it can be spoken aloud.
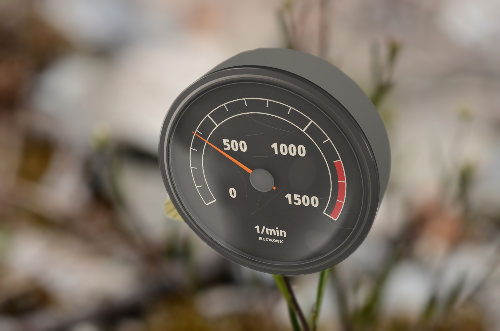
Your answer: 400 rpm
